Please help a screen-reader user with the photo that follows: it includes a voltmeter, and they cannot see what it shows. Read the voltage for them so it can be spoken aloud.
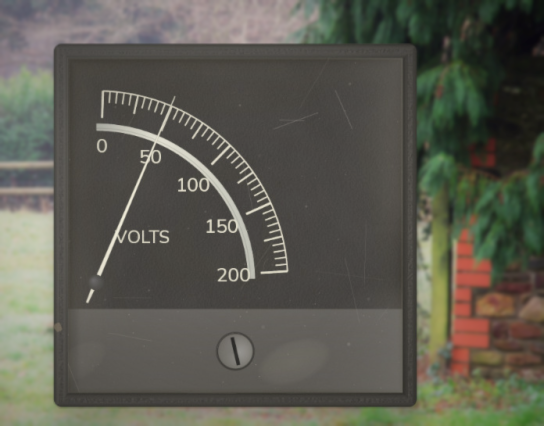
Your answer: 50 V
